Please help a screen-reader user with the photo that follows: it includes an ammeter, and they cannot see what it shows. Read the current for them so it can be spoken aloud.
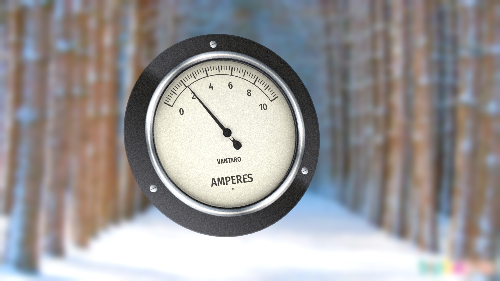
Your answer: 2 A
